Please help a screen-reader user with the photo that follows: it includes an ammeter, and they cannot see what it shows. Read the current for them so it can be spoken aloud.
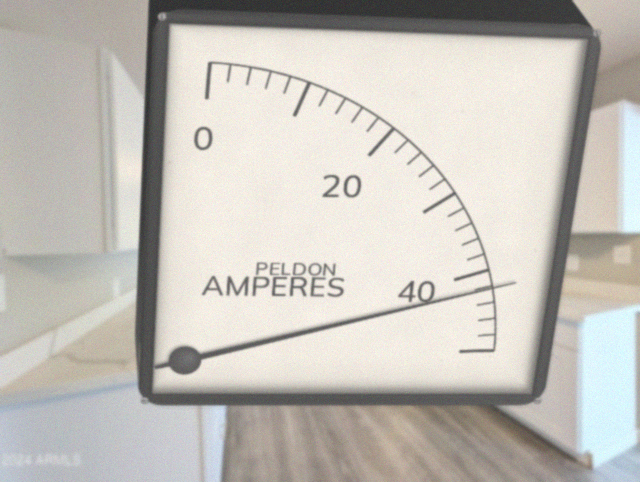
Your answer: 42 A
